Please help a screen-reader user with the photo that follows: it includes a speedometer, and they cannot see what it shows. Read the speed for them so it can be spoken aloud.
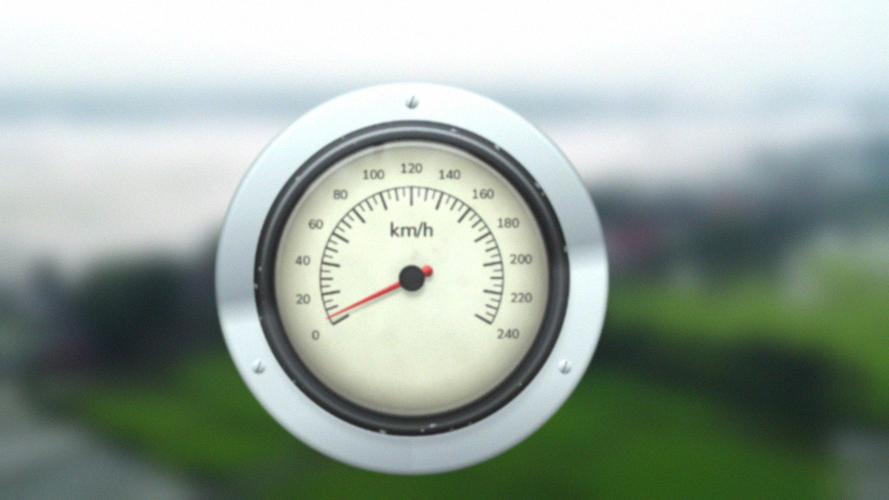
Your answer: 5 km/h
